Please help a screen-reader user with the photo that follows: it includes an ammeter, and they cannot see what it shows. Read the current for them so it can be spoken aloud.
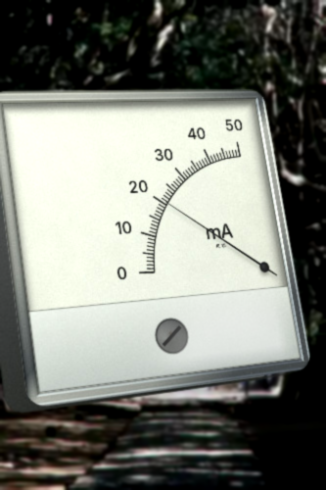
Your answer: 20 mA
